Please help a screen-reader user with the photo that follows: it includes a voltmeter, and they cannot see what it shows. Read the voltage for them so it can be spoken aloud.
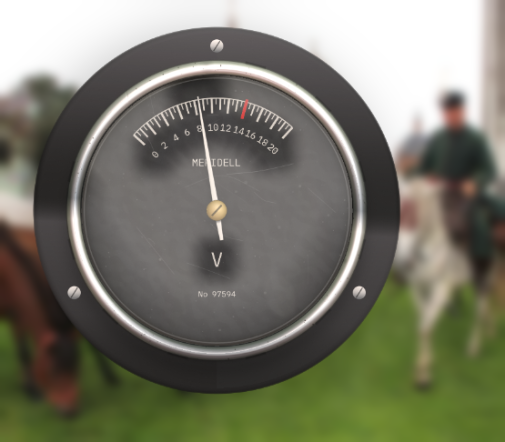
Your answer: 8.5 V
